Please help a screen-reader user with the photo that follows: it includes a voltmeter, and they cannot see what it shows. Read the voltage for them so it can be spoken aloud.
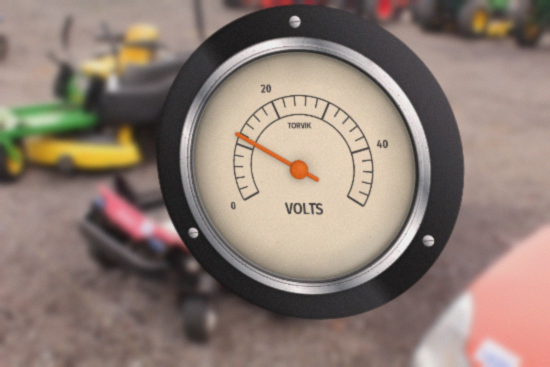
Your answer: 12 V
